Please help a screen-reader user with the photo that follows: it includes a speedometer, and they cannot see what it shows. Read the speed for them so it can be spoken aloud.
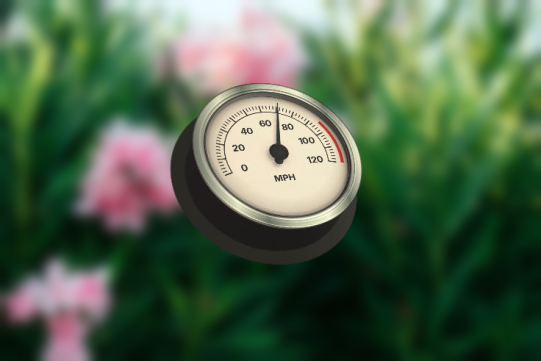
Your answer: 70 mph
